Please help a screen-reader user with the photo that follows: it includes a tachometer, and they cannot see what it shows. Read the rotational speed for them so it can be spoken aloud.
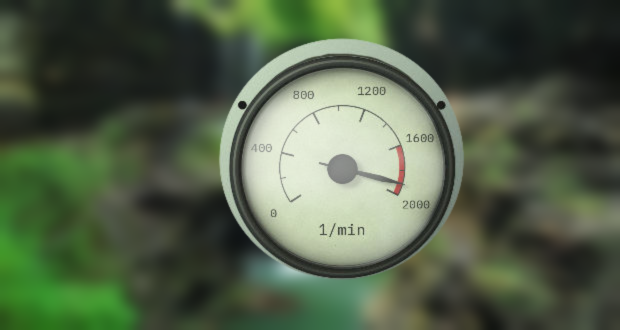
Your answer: 1900 rpm
